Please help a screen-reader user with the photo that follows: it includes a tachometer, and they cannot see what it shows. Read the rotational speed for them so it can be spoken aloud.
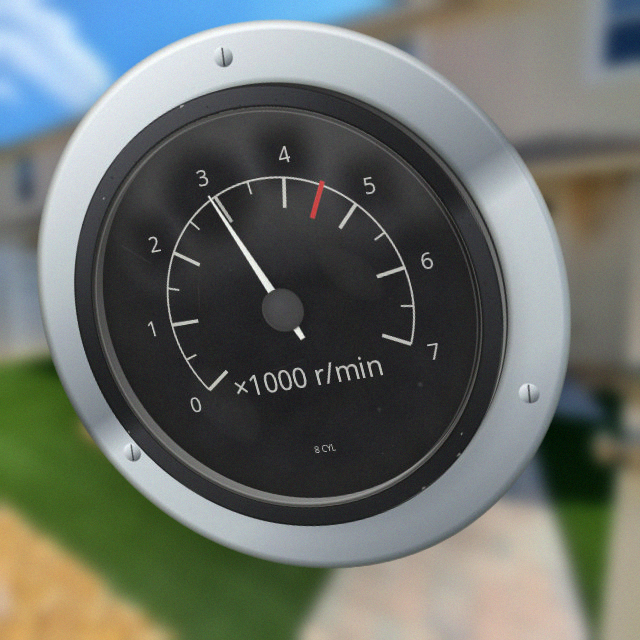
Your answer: 3000 rpm
